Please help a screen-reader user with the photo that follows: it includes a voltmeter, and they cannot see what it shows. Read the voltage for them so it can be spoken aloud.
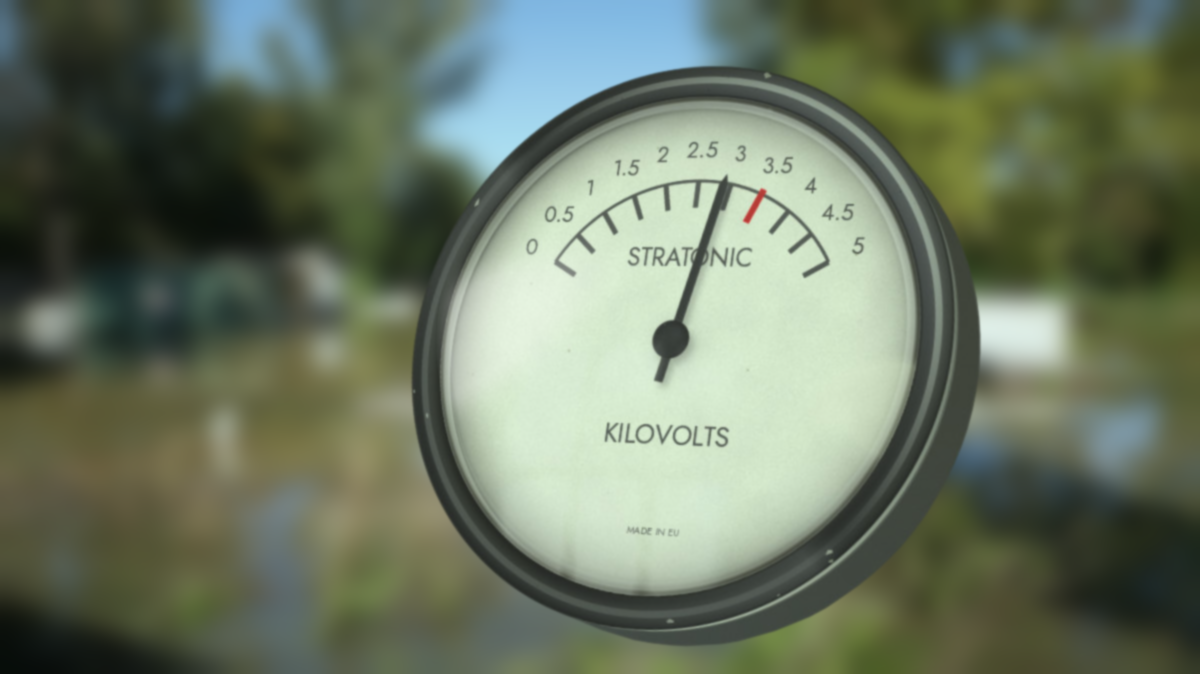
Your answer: 3 kV
